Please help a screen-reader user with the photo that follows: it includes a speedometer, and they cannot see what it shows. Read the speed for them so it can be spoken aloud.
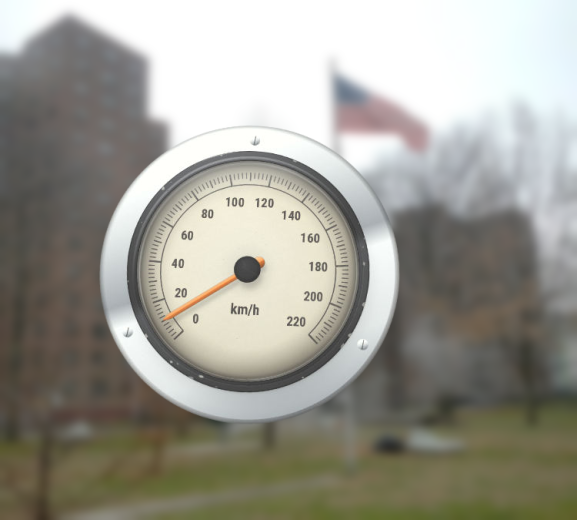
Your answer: 10 km/h
